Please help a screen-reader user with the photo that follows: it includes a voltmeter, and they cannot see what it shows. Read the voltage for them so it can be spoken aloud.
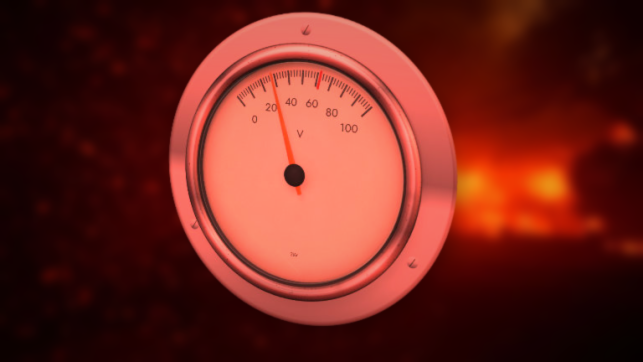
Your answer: 30 V
